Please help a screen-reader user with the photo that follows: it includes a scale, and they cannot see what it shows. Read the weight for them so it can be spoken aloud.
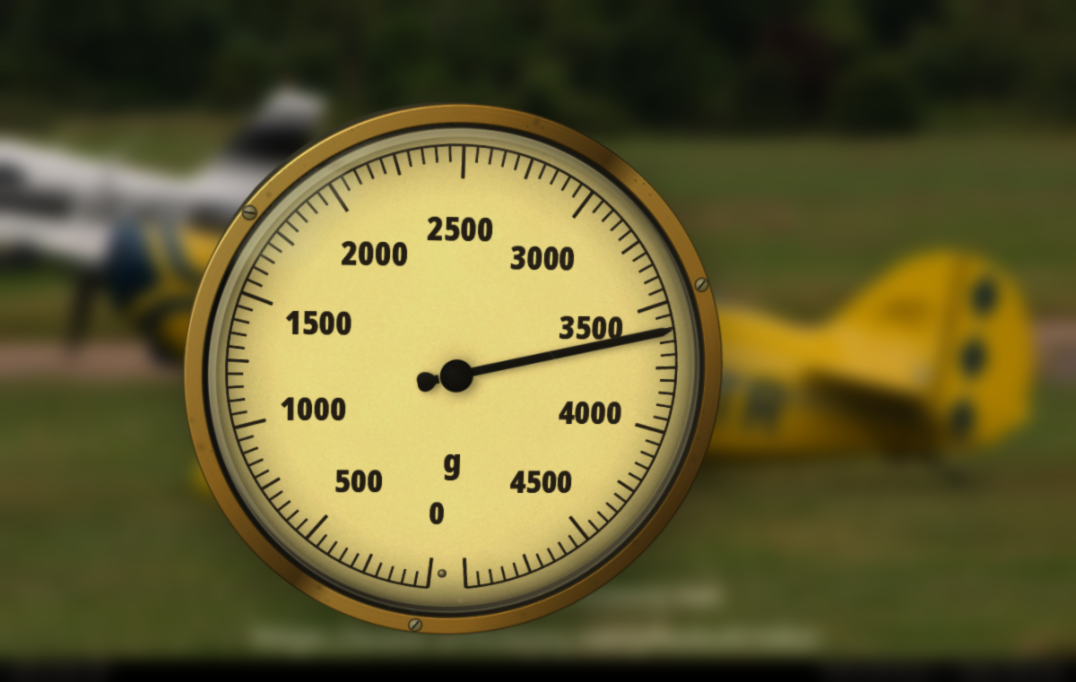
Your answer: 3600 g
